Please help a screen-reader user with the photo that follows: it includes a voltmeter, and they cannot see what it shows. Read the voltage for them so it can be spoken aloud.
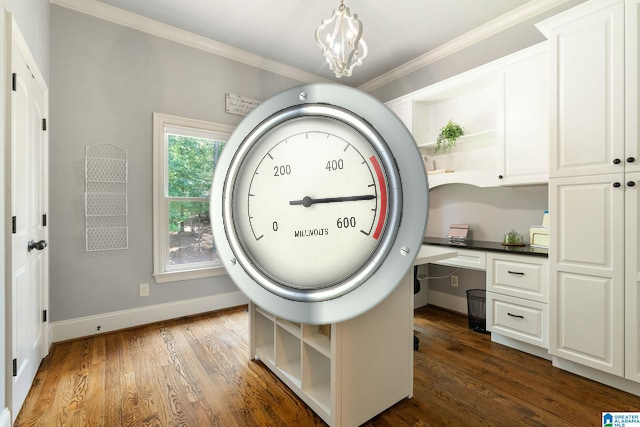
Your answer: 525 mV
